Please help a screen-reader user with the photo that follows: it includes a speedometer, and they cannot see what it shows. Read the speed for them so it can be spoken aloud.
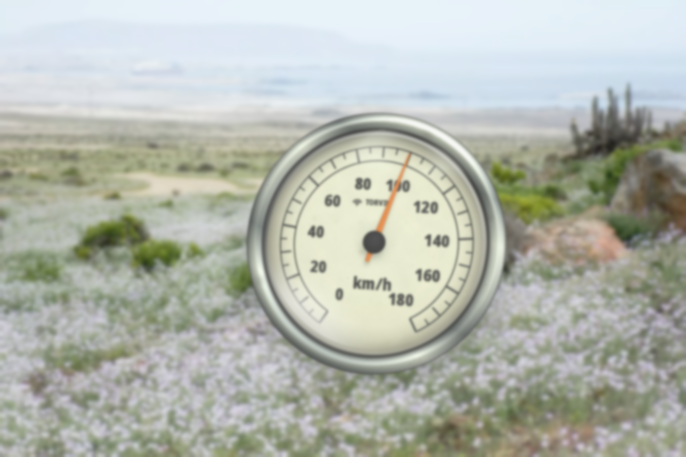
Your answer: 100 km/h
